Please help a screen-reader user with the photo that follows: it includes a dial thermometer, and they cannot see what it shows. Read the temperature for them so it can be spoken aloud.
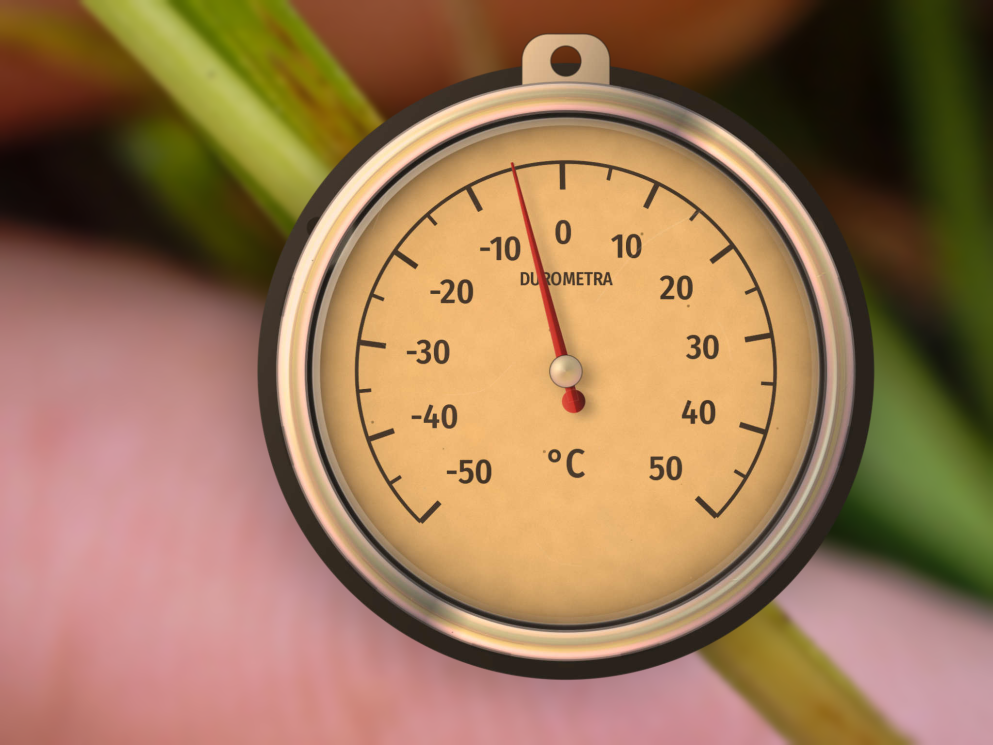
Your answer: -5 °C
